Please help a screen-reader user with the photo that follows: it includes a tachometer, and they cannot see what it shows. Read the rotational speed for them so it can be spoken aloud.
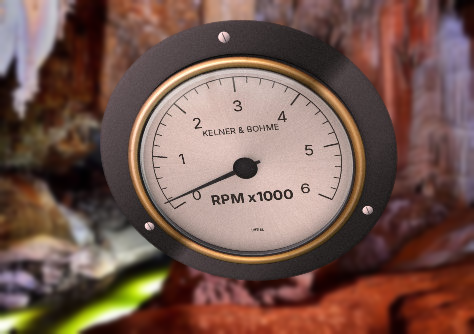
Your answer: 200 rpm
